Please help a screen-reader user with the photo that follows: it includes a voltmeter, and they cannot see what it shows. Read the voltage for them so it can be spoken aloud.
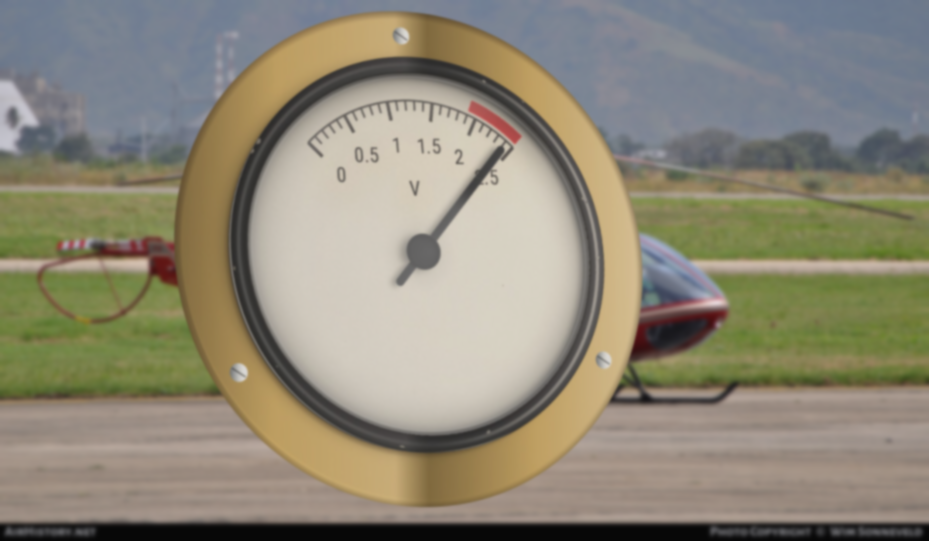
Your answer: 2.4 V
